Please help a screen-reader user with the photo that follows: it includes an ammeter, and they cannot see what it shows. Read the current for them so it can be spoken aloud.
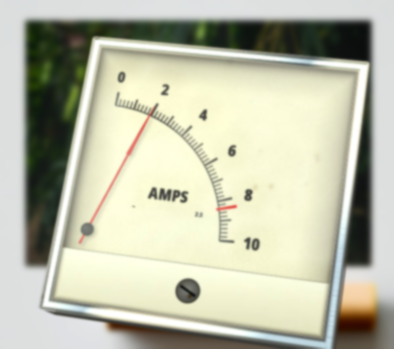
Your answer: 2 A
